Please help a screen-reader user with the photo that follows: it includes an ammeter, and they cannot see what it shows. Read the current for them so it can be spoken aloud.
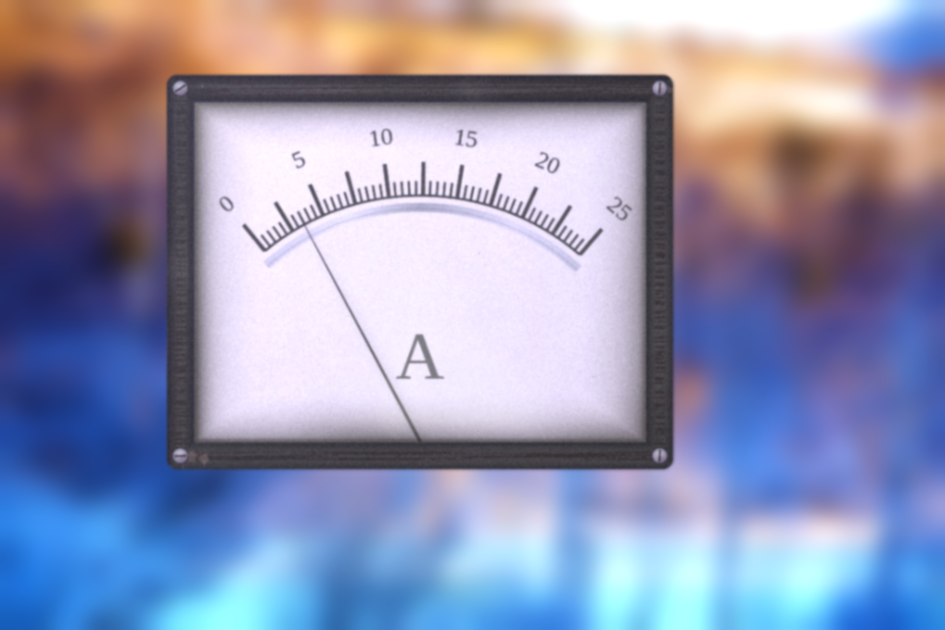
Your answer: 3.5 A
